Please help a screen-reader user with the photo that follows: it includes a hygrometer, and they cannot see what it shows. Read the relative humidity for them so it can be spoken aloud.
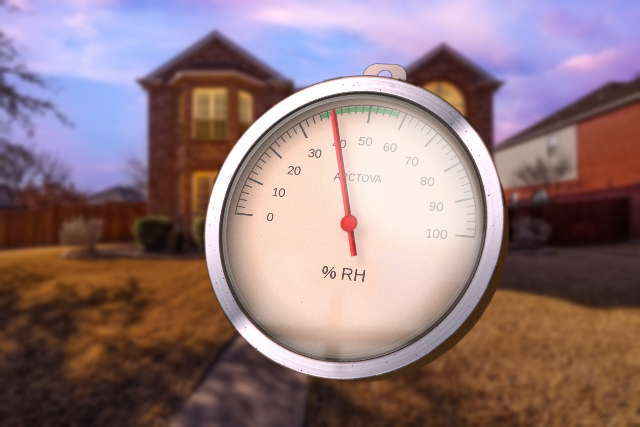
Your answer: 40 %
